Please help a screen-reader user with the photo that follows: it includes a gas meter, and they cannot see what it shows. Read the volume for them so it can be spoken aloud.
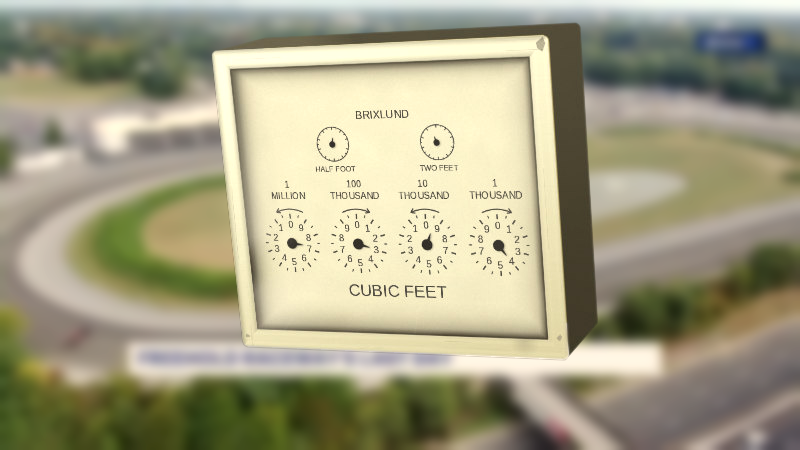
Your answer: 729400 ft³
